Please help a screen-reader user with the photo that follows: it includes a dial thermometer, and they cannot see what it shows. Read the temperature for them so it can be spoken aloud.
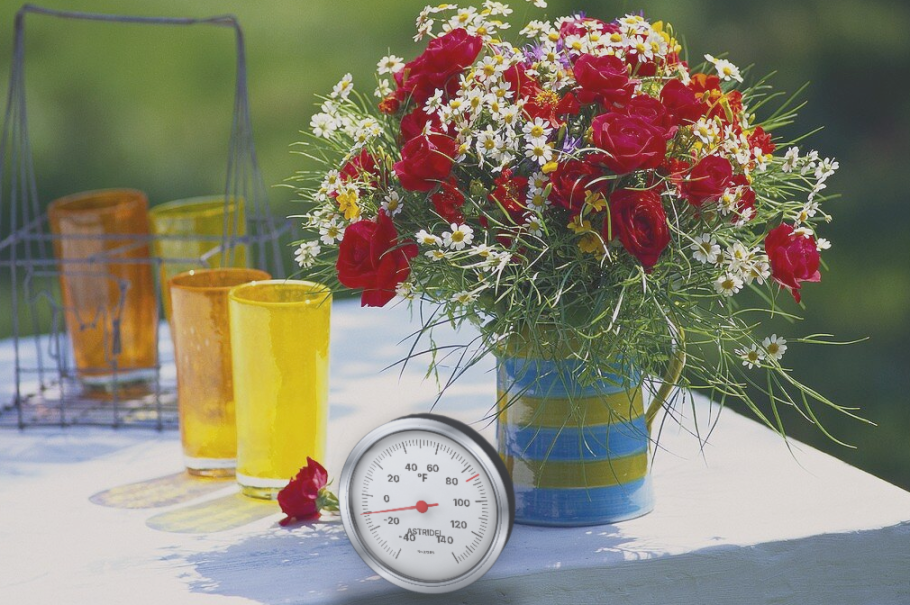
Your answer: -10 °F
